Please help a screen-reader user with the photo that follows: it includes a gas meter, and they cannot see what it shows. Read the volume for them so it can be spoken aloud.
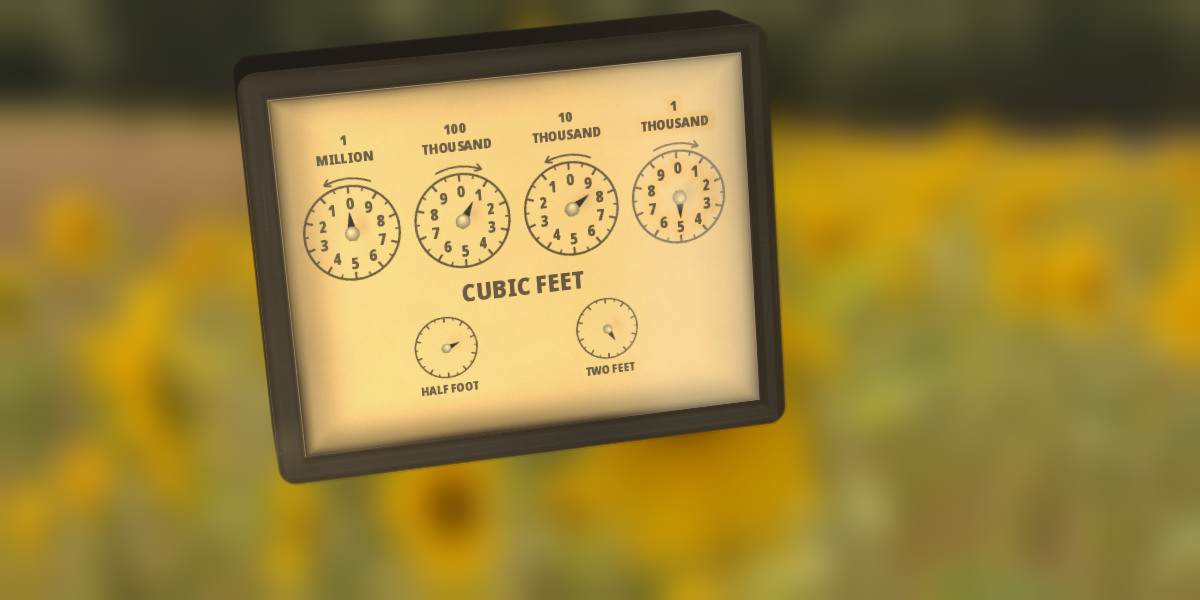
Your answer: 8500 ft³
